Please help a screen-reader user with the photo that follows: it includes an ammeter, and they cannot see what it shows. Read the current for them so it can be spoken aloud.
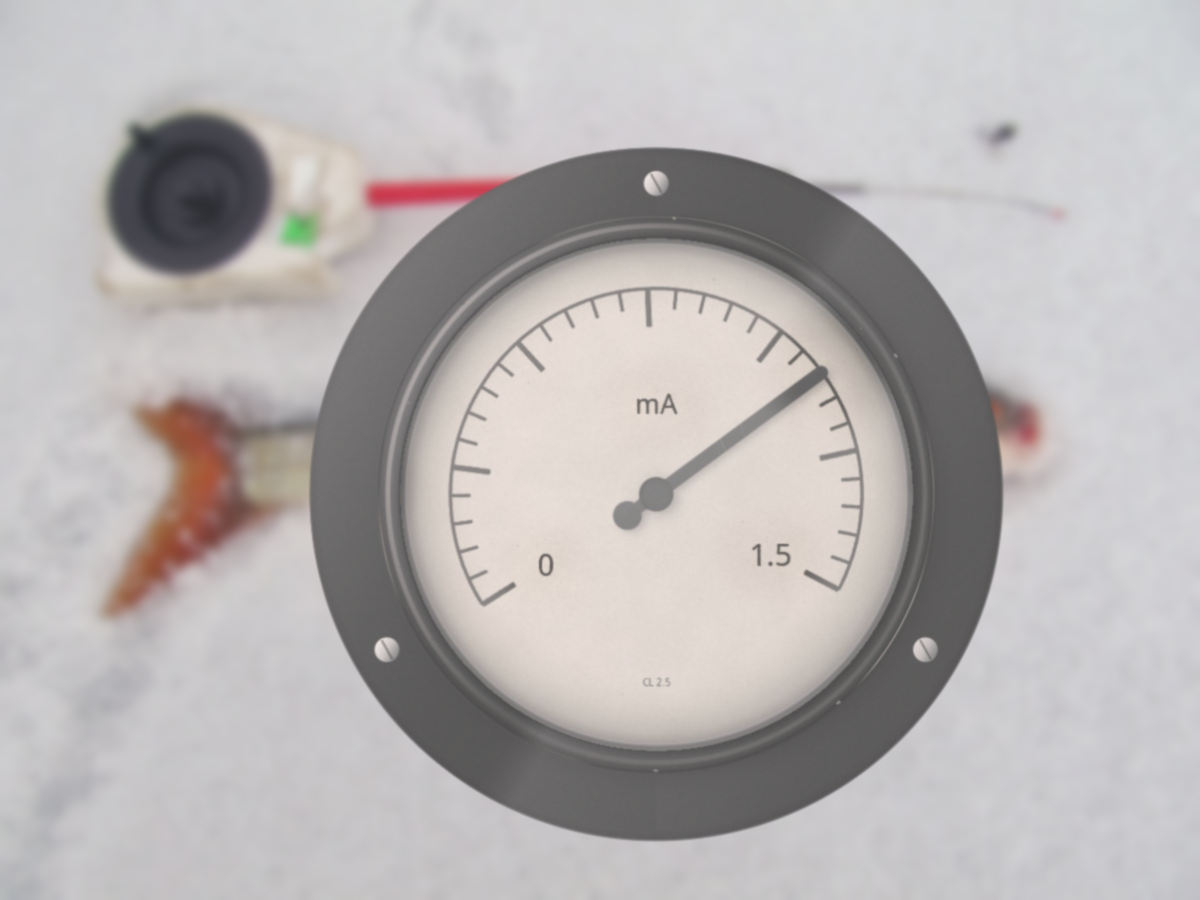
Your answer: 1.1 mA
